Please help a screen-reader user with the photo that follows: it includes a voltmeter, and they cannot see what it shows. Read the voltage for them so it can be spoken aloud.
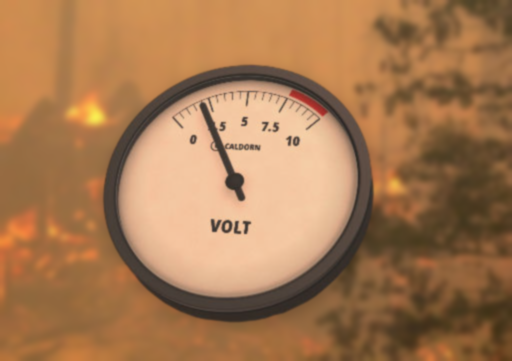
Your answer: 2 V
